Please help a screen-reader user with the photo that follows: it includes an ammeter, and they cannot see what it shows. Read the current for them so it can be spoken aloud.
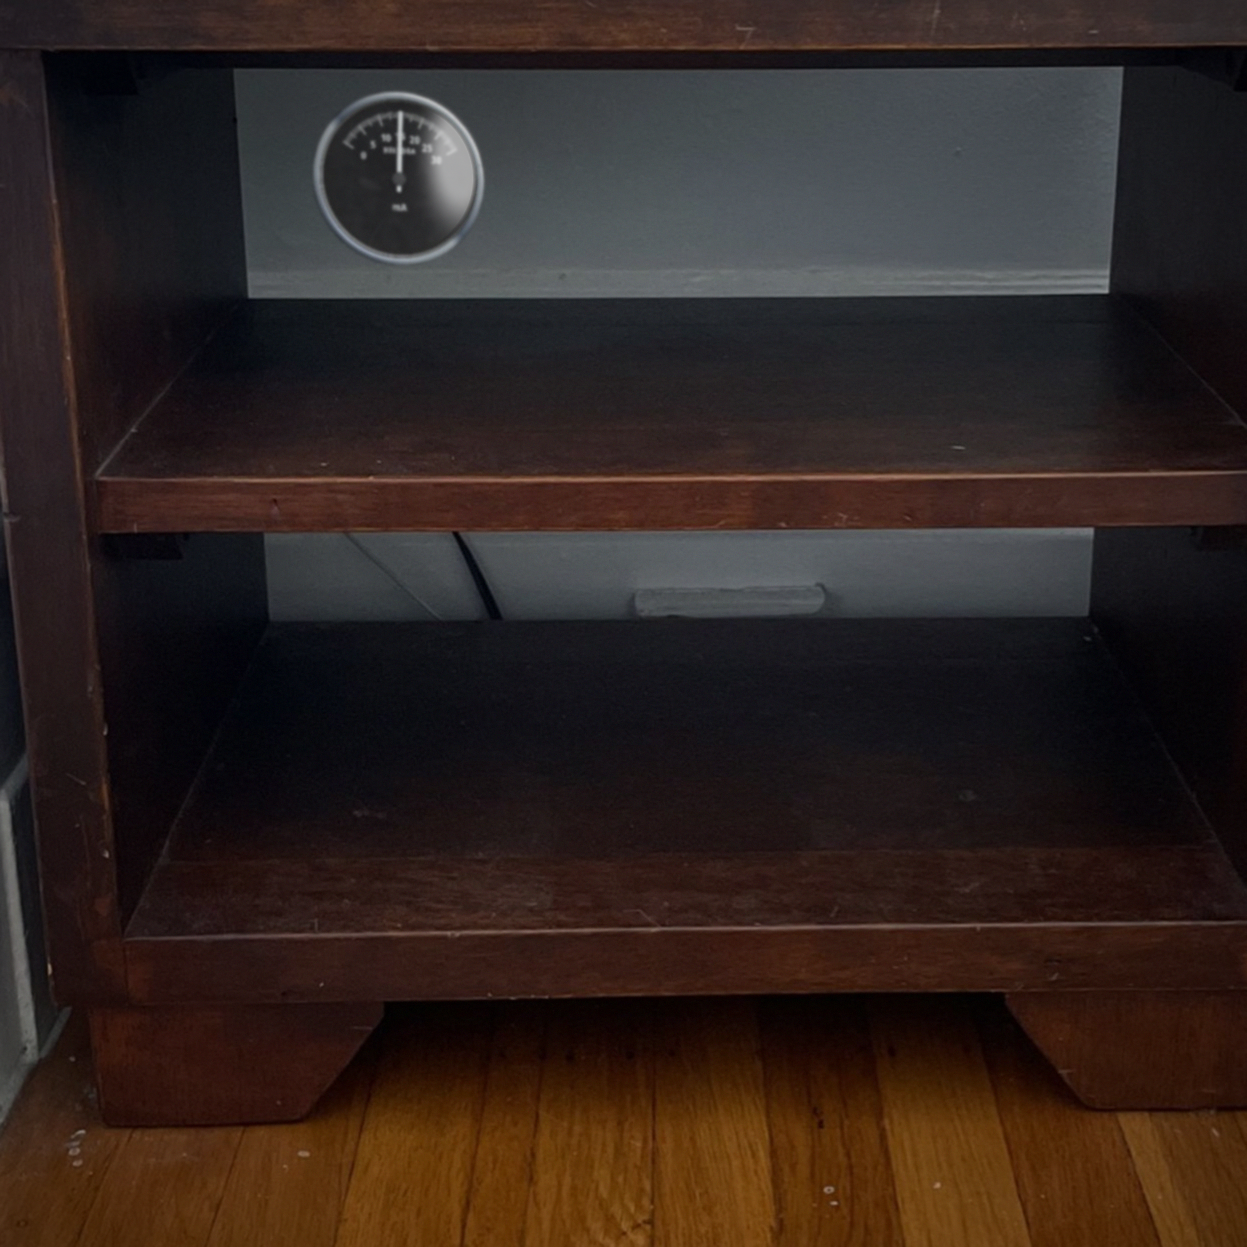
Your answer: 15 mA
